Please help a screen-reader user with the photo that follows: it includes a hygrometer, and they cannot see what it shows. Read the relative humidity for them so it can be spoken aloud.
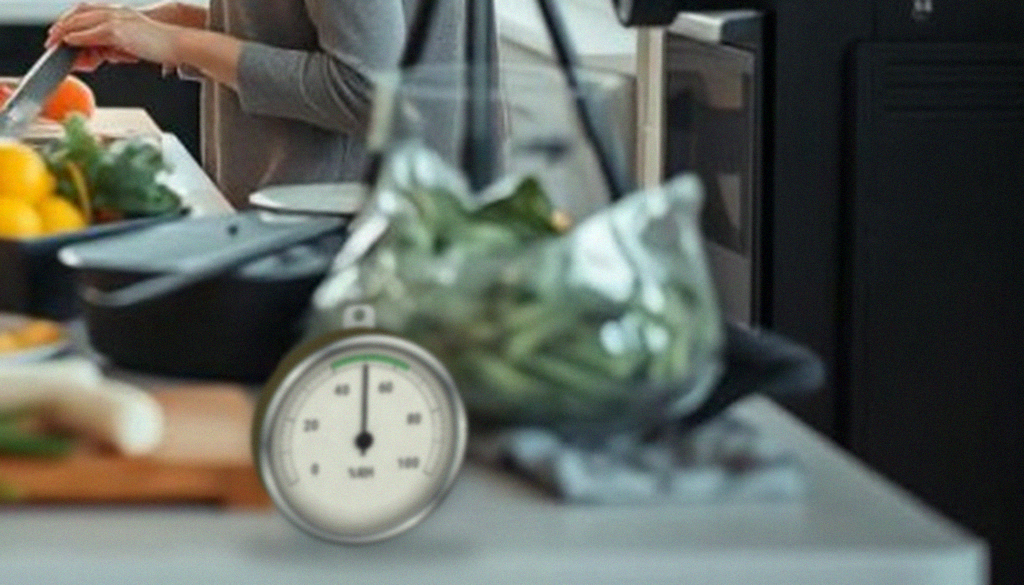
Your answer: 50 %
